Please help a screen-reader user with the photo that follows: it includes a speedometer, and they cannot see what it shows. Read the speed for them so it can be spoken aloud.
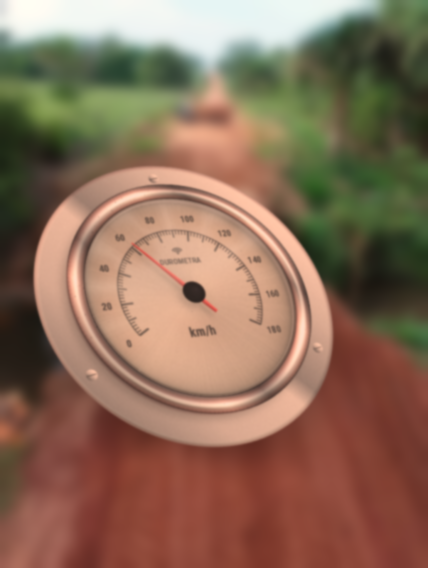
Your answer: 60 km/h
